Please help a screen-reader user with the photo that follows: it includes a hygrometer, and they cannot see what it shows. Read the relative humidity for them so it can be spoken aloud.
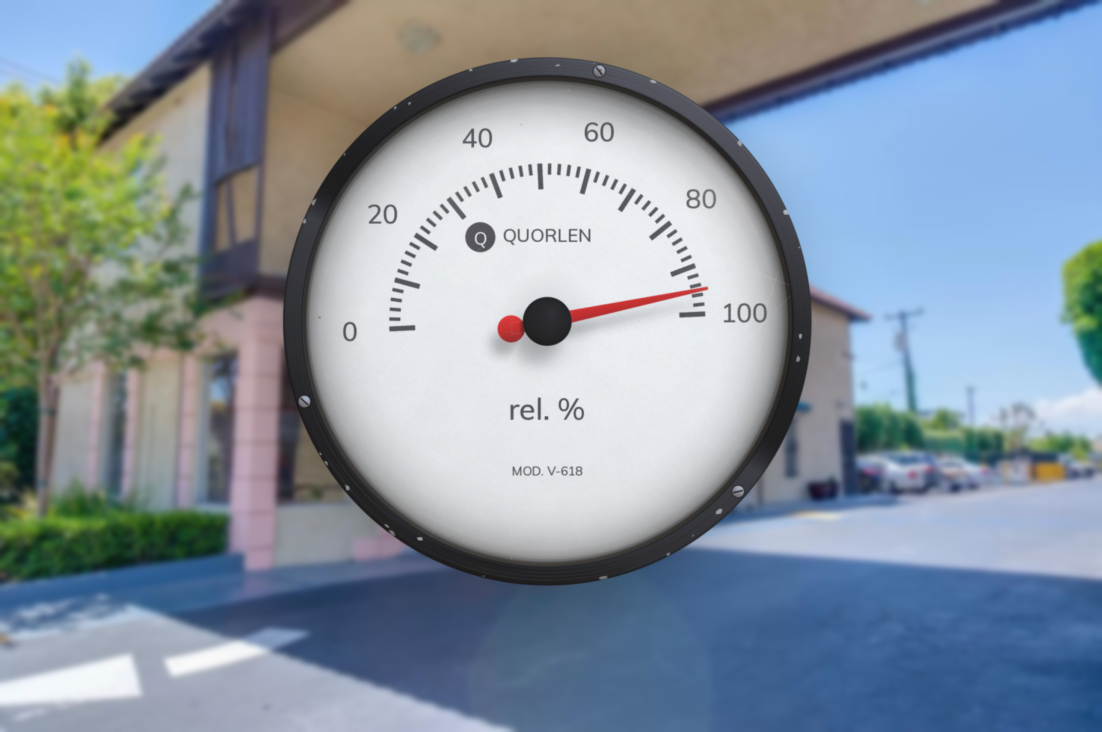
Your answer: 95 %
